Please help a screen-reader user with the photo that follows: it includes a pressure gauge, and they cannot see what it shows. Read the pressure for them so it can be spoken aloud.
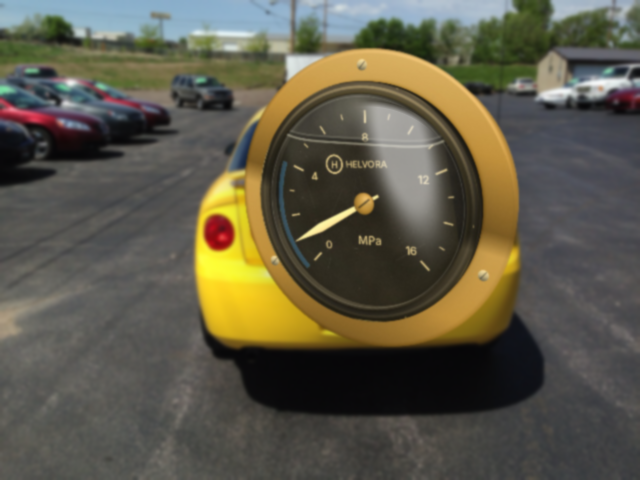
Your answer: 1 MPa
